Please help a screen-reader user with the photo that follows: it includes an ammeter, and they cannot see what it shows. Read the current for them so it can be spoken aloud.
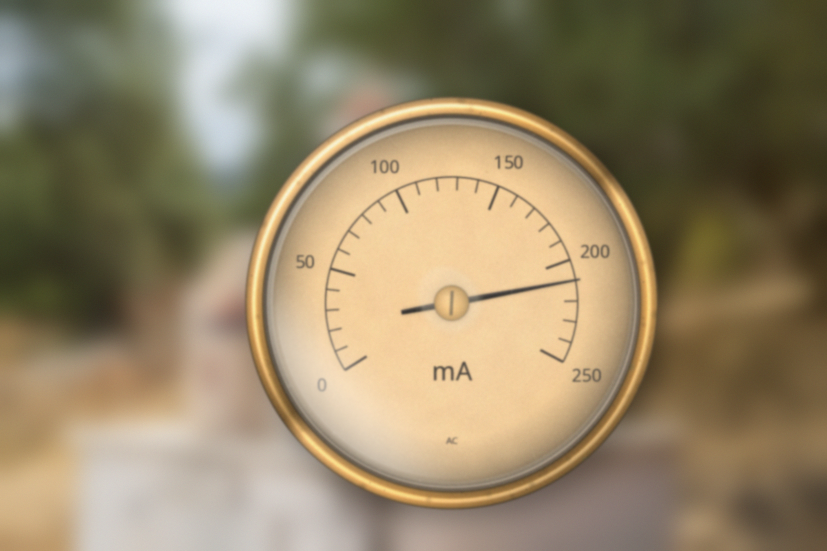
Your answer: 210 mA
